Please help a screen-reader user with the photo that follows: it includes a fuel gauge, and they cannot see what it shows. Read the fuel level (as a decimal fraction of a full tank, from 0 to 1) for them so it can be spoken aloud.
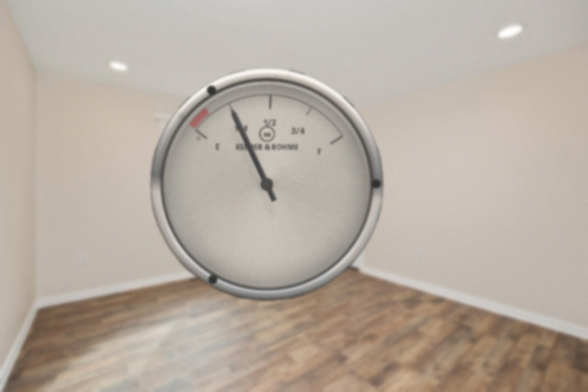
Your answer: 0.25
